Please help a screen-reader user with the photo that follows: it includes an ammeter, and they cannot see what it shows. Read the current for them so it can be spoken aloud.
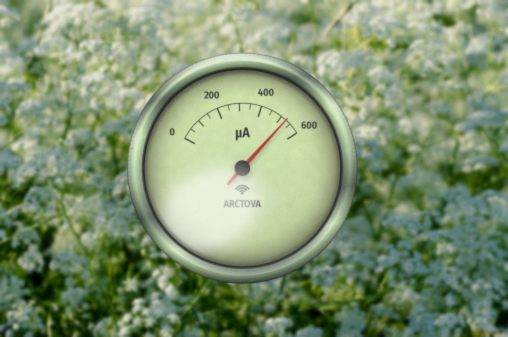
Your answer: 525 µA
